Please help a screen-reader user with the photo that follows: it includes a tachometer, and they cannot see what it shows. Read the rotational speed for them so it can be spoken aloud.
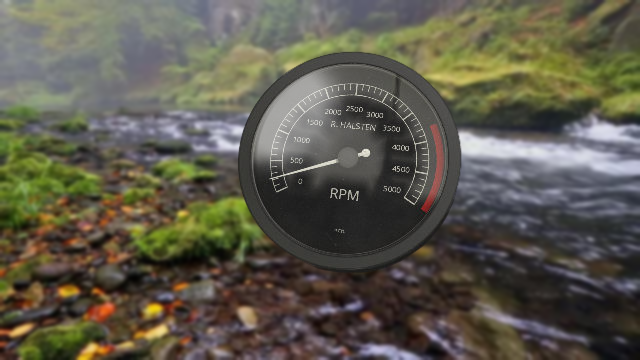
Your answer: 200 rpm
